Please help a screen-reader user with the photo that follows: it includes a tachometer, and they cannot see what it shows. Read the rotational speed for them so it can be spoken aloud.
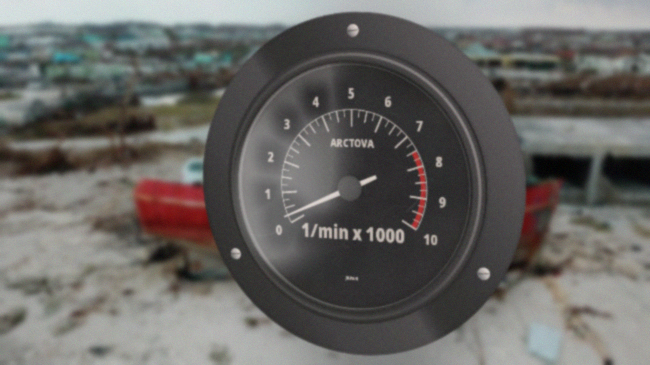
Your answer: 250 rpm
